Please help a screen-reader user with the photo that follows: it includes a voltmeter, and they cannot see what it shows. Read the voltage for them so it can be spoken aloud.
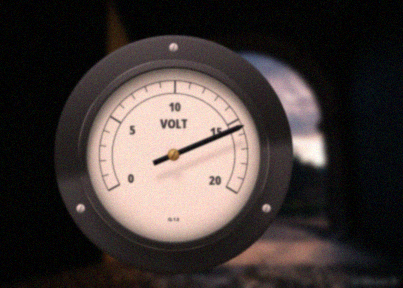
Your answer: 15.5 V
